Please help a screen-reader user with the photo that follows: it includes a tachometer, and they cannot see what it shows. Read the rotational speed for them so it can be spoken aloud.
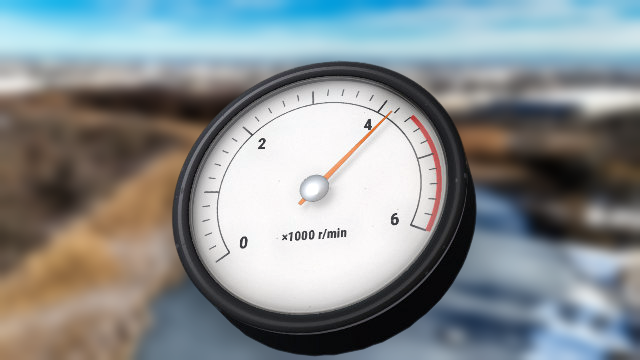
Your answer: 4200 rpm
